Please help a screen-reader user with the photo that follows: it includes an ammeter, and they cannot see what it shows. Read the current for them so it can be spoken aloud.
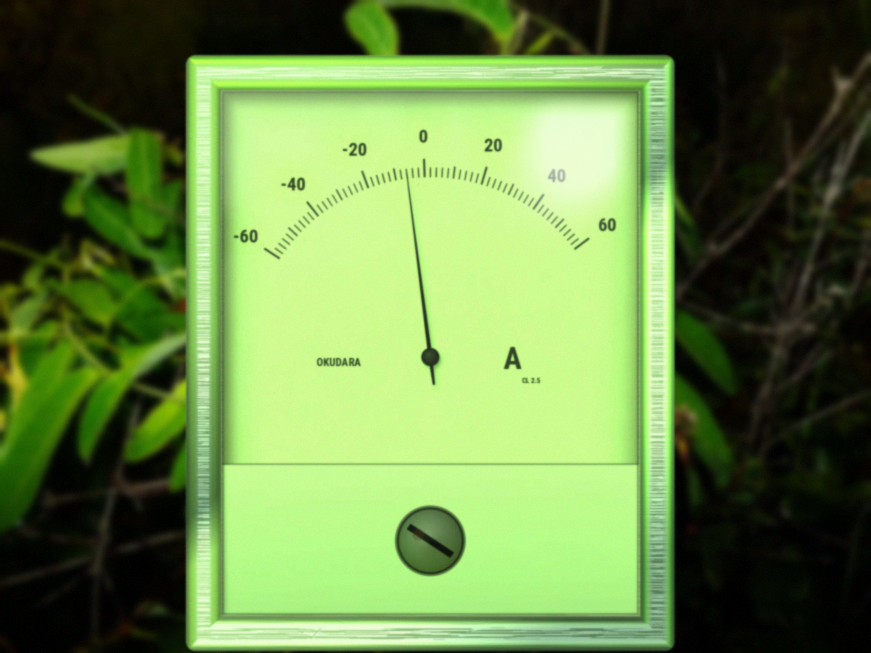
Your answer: -6 A
